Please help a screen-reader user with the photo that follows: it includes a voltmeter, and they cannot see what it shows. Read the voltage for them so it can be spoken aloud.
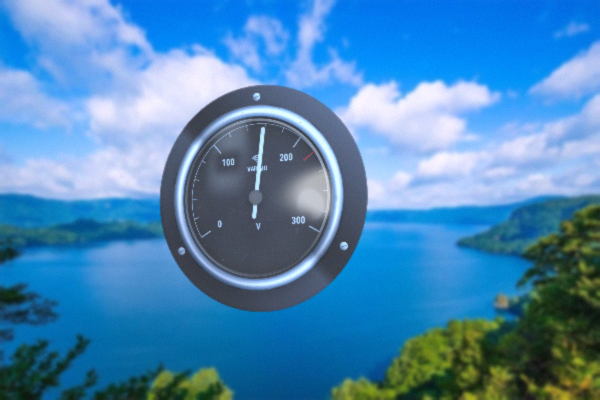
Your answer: 160 V
